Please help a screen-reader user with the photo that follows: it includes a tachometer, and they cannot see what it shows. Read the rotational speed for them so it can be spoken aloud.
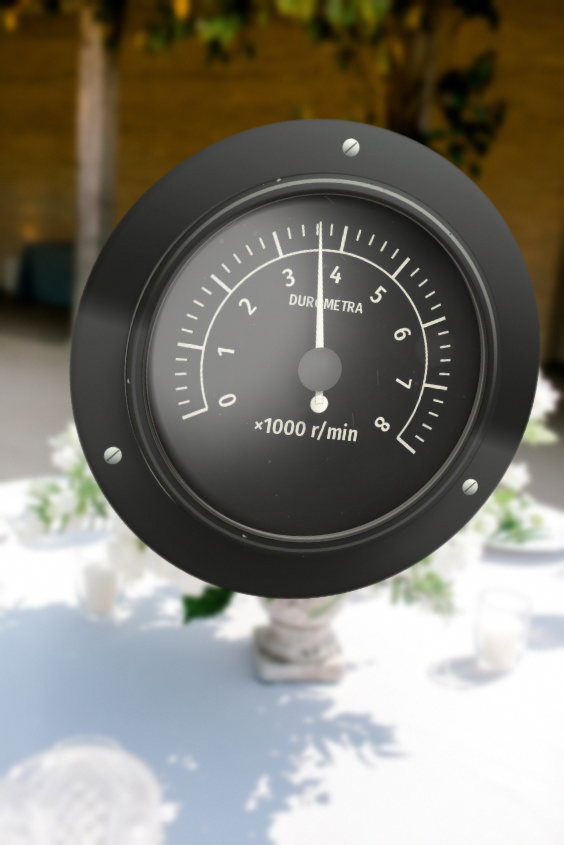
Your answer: 3600 rpm
